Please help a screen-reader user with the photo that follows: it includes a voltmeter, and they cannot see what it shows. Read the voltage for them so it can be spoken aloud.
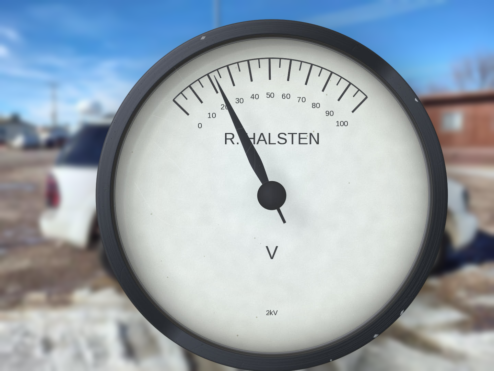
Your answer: 22.5 V
